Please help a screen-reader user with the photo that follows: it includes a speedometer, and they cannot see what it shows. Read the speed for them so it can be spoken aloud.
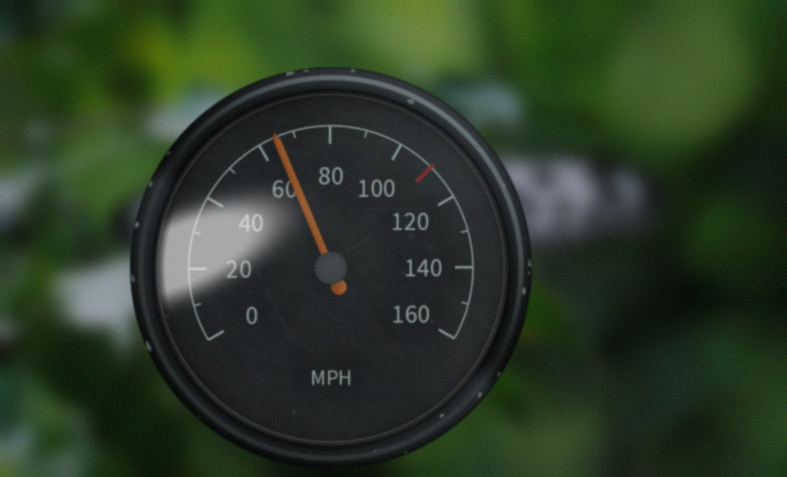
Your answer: 65 mph
